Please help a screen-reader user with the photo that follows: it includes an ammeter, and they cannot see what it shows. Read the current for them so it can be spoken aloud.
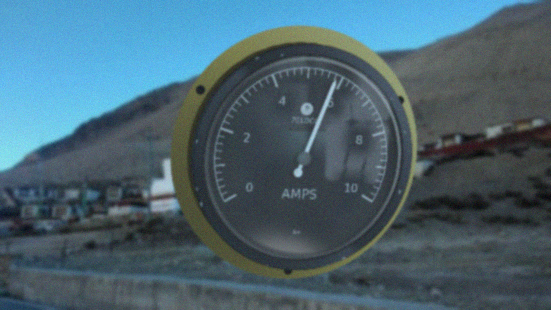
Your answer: 5.8 A
